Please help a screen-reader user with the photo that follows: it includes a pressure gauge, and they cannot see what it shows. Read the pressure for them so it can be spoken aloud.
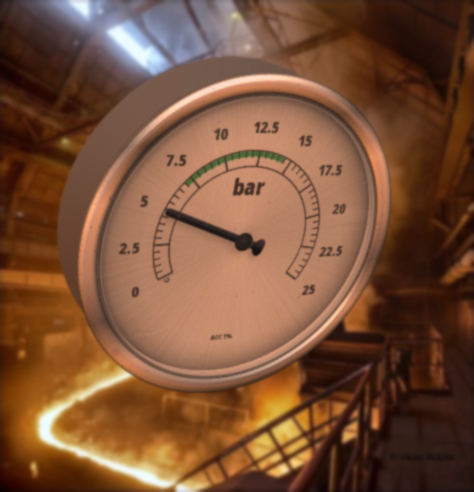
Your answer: 5 bar
